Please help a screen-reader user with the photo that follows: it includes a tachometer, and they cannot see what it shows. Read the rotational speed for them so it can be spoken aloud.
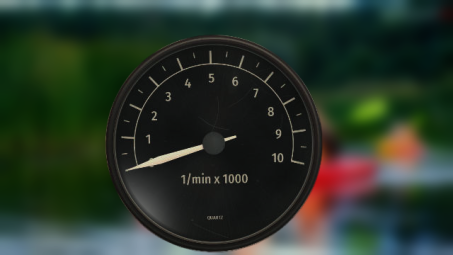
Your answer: 0 rpm
